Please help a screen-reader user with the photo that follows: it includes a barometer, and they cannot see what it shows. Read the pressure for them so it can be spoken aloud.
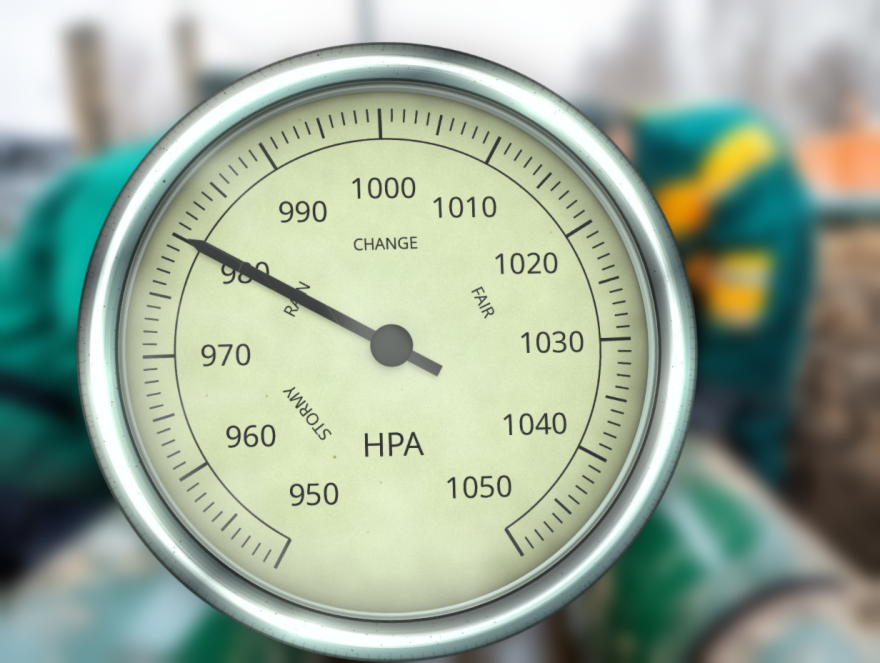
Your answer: 980 hPa
